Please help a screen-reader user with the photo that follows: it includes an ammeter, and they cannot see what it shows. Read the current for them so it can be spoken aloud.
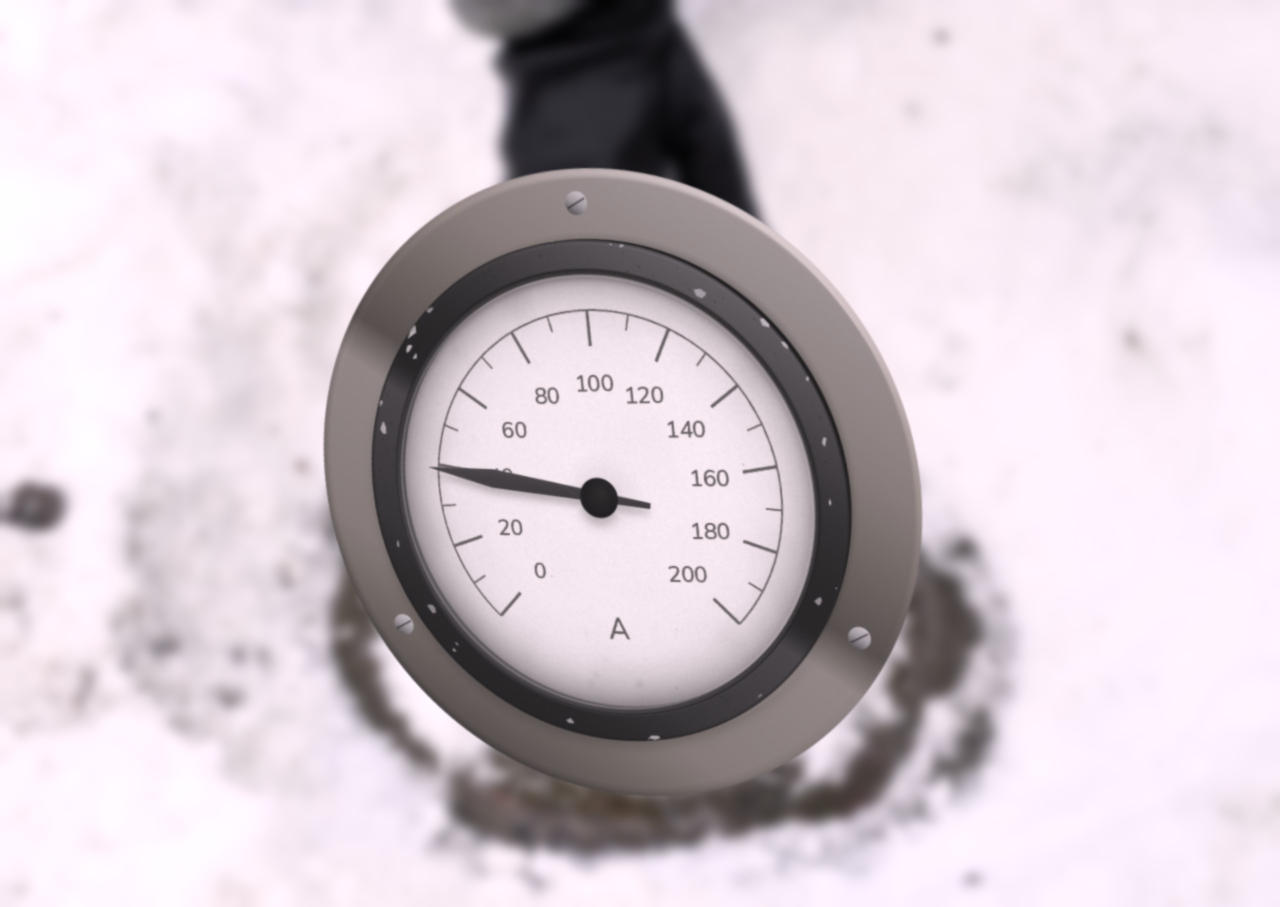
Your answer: 40 A
